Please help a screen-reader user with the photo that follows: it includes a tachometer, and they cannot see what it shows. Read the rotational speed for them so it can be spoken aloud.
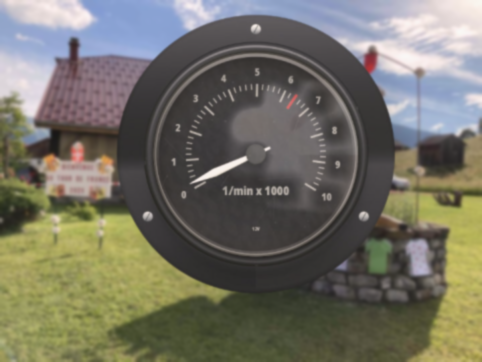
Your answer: 200 rpm
